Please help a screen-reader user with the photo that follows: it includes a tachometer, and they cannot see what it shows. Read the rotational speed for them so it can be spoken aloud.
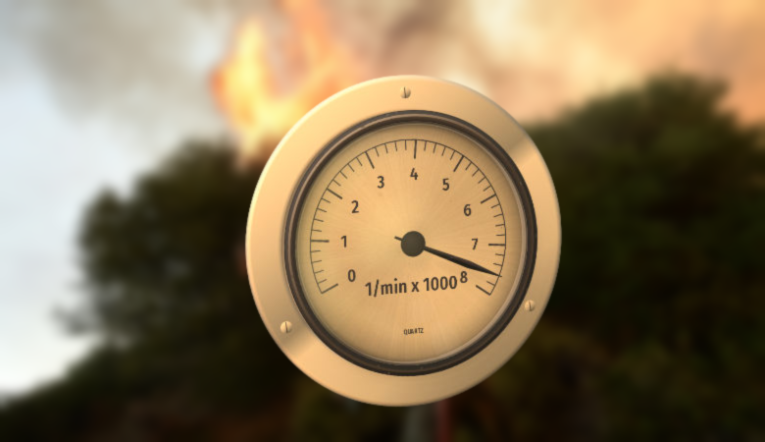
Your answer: 7600 rpm
